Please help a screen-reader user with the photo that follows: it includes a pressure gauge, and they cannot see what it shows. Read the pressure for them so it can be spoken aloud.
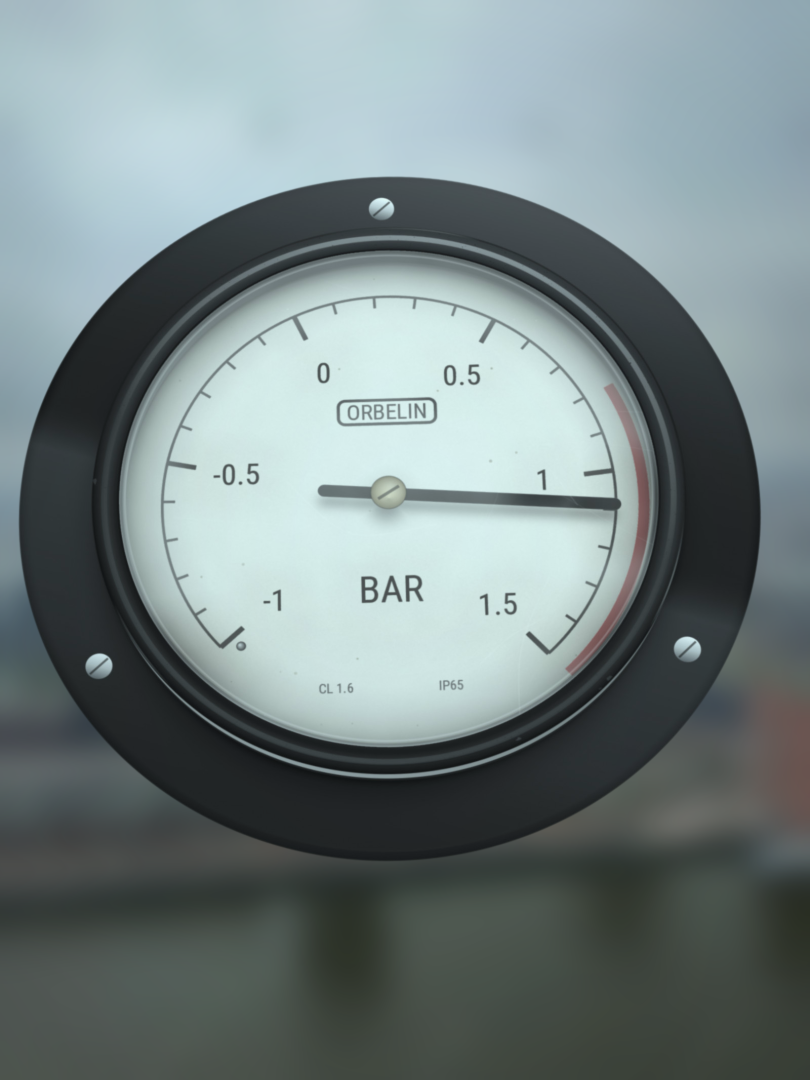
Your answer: 1.1 bar
